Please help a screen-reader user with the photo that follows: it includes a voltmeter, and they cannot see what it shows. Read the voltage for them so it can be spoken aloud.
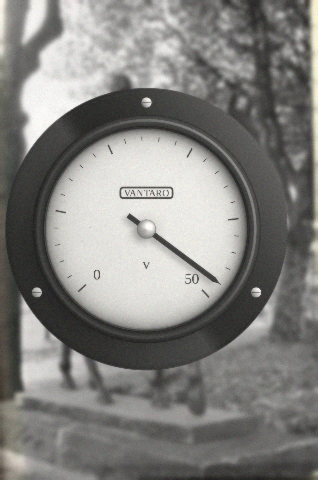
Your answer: 48 V
